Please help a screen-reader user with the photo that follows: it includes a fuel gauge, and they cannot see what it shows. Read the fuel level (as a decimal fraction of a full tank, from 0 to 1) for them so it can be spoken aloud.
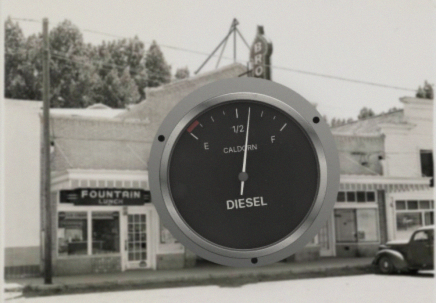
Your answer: 0.625
